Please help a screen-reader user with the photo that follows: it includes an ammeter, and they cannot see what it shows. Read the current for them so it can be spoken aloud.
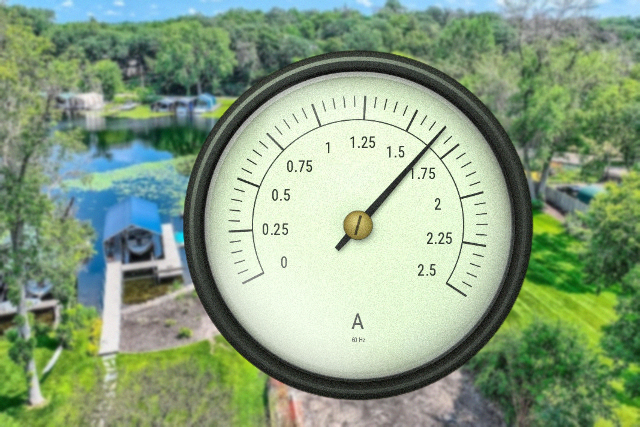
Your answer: 1.65 A
